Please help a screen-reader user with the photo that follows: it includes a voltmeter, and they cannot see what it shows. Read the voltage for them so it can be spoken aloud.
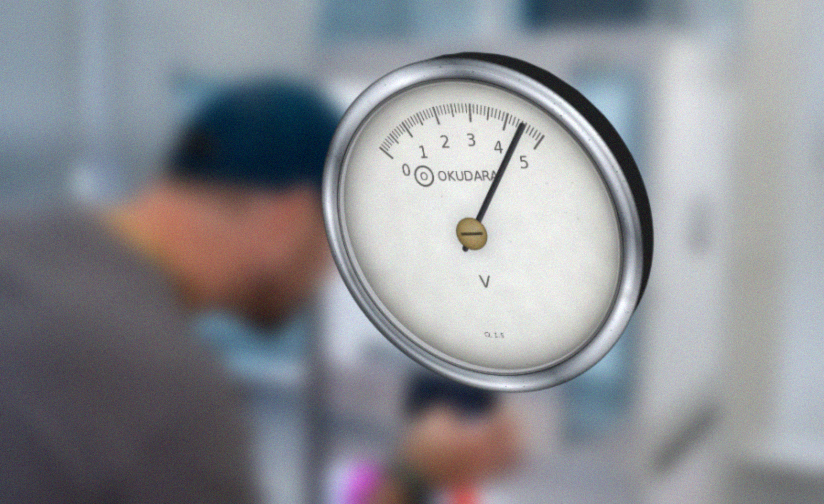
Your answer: 4.5 V
